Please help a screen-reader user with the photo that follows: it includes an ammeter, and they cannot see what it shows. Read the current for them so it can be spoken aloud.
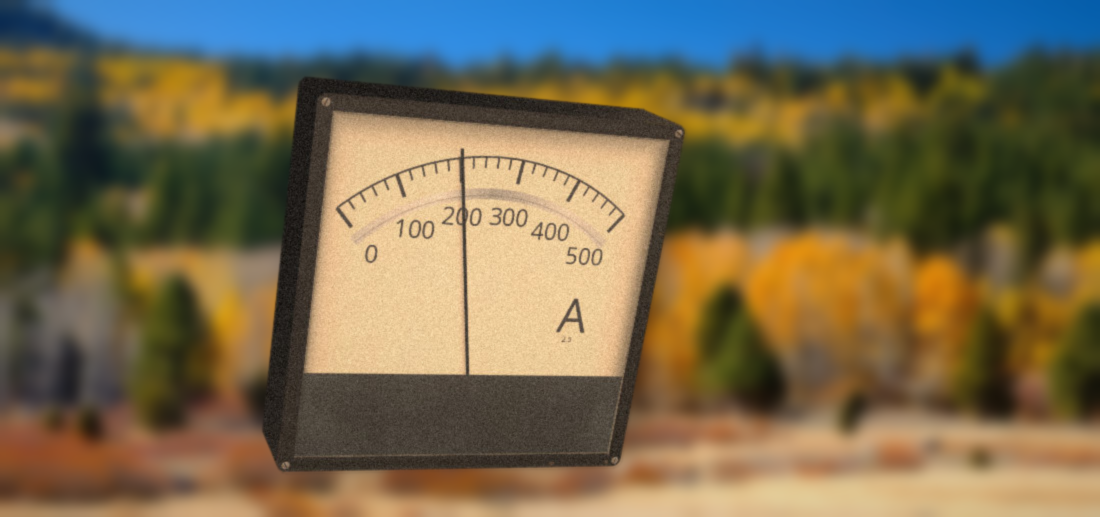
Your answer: 200 A
